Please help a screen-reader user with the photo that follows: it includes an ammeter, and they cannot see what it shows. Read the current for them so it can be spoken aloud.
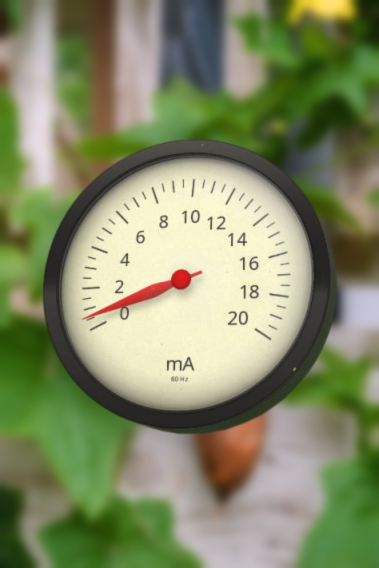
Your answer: 0.5 mA
